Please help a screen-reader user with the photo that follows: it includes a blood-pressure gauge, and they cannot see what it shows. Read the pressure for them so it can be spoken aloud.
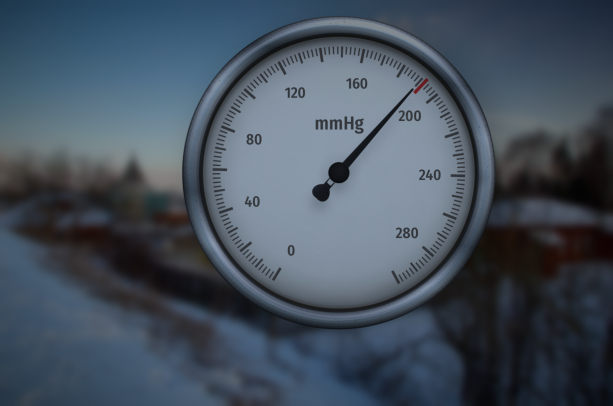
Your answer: 190 mmHg
